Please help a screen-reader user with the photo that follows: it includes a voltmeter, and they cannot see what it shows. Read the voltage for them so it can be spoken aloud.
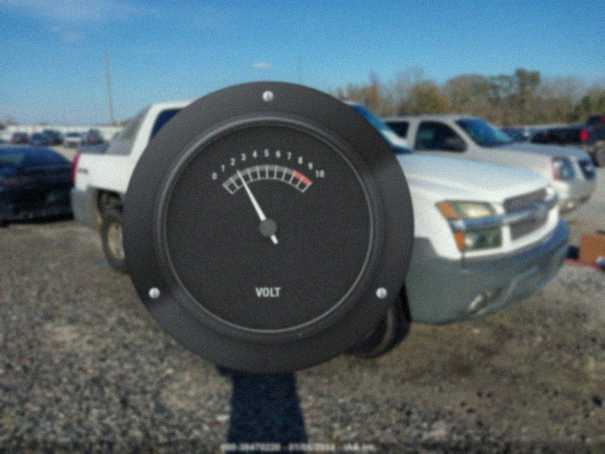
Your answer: 2 V
